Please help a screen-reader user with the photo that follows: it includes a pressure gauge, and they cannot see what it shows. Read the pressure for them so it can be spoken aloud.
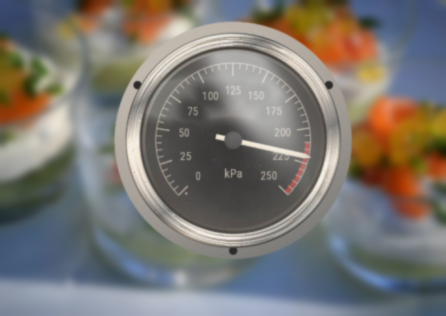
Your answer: 220 kPa
